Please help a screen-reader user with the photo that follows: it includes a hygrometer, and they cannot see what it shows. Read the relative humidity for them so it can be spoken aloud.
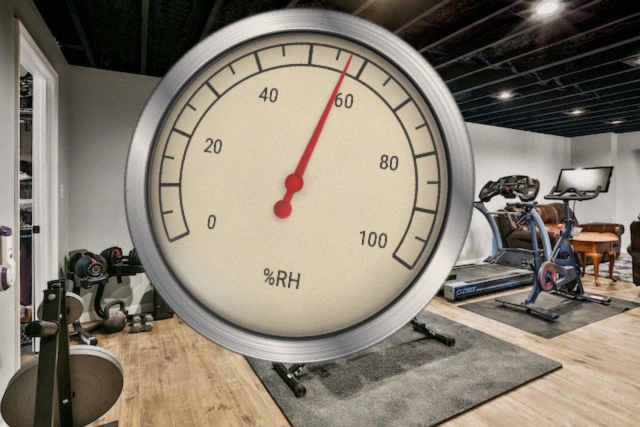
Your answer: 57.5 %
